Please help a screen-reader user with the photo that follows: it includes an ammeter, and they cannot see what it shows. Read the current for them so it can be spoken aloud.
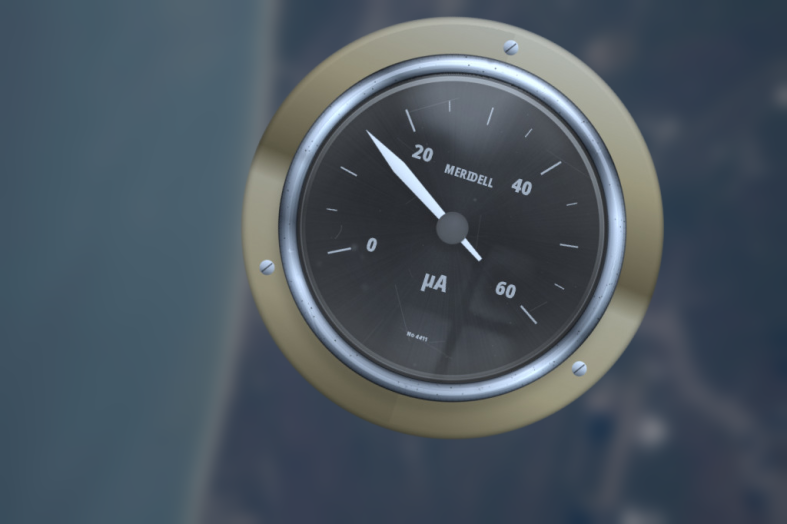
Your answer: 15 µA
